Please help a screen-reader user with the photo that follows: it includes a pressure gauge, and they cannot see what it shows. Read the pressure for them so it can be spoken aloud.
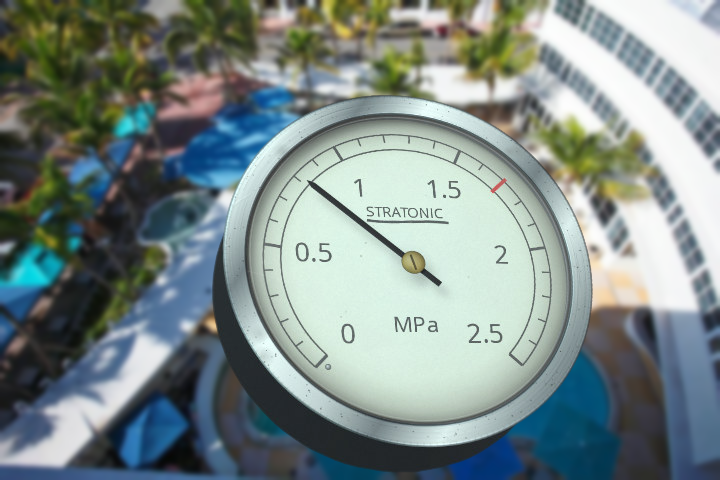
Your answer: 0.8 MPa
